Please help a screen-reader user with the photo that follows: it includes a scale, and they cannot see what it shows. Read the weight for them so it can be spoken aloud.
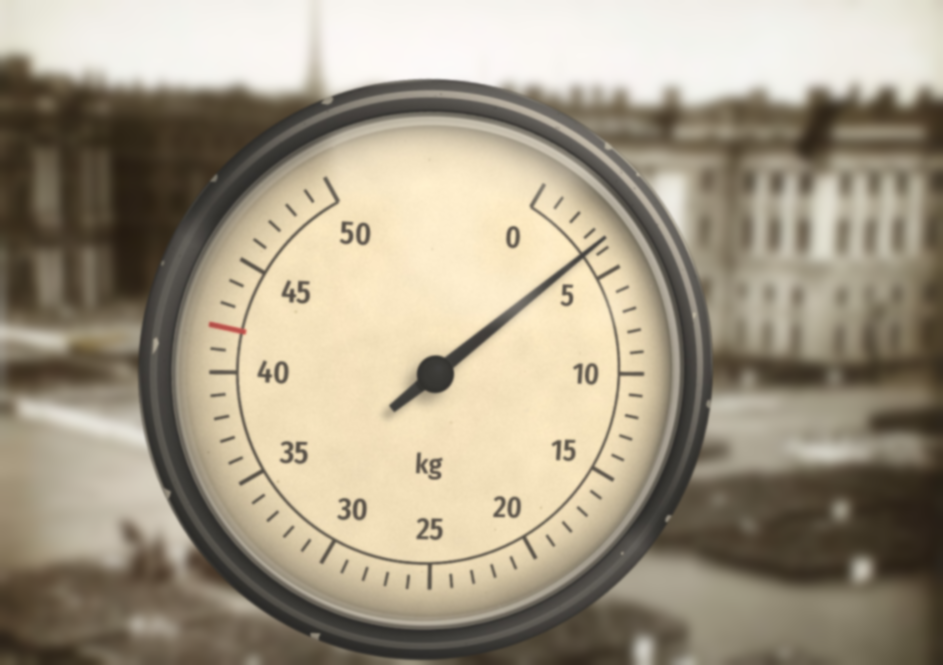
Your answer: 3.5 kg
